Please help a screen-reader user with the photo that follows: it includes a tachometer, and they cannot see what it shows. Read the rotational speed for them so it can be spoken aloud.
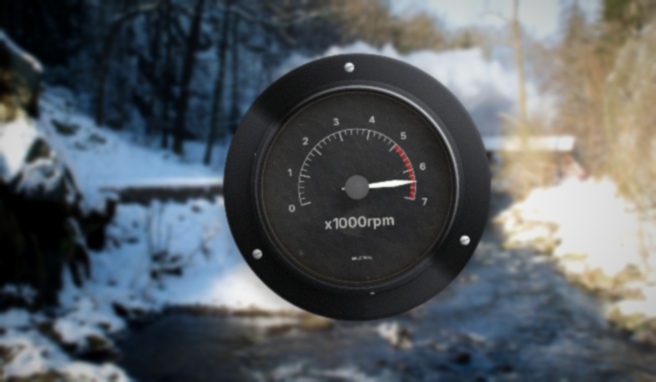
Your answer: 6400 rpm
